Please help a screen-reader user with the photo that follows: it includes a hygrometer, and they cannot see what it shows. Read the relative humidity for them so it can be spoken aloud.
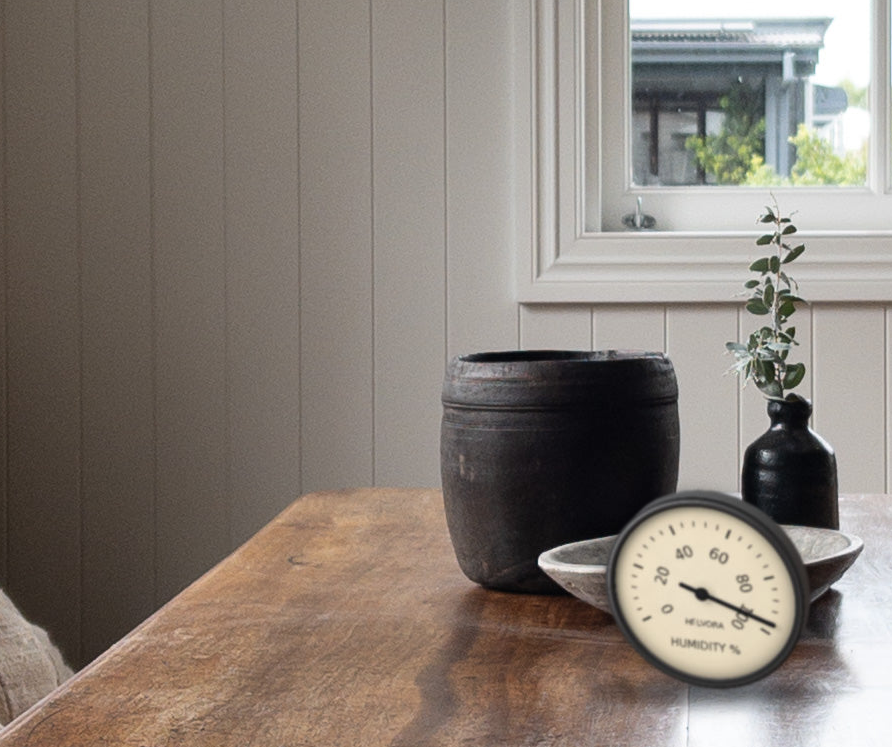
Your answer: 96 %
